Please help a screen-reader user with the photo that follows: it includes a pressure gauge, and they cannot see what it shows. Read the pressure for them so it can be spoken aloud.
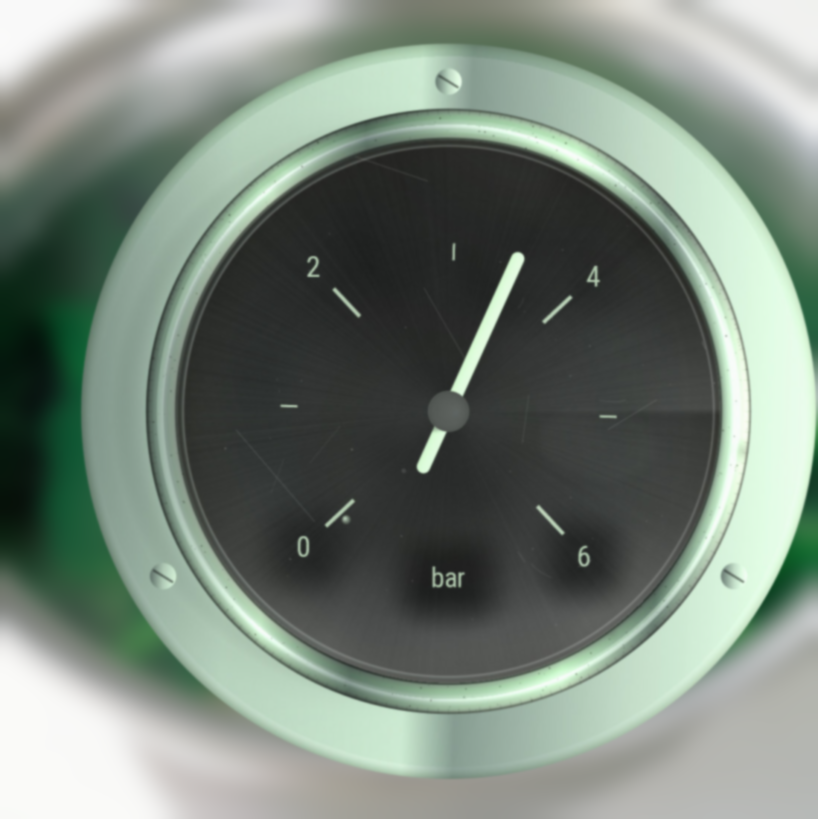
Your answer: 3.5 bar
